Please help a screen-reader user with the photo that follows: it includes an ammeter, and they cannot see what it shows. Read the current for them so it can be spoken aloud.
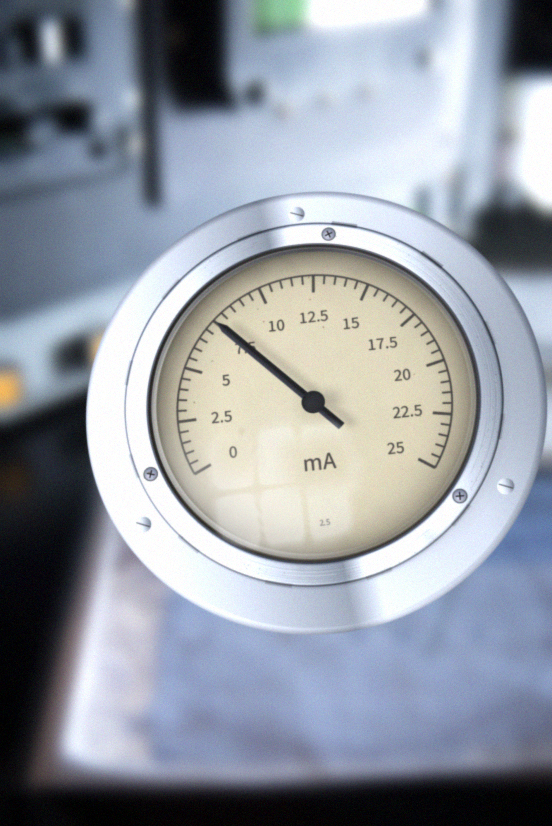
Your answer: 7.5 mA
